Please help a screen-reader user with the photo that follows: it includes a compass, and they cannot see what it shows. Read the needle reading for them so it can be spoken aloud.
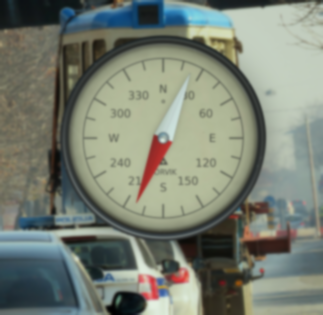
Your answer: 202.5 °
